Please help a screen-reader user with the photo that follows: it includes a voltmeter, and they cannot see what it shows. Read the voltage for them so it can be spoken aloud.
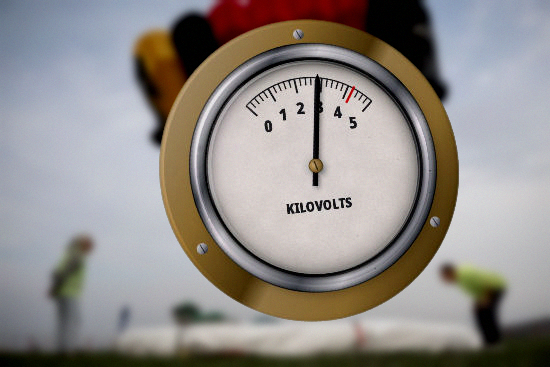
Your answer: 2.8 kV
